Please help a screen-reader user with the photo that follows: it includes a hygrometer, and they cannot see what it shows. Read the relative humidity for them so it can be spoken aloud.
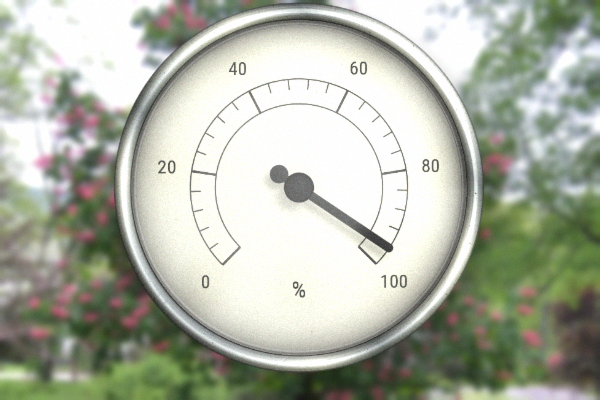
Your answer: 96 %
